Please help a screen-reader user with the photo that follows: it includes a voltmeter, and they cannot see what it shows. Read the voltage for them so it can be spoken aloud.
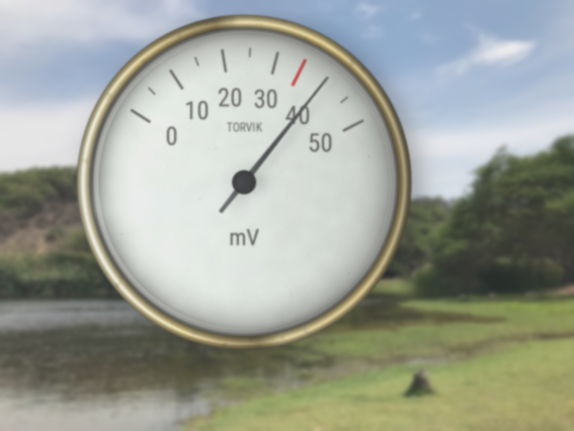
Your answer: 40 mV
